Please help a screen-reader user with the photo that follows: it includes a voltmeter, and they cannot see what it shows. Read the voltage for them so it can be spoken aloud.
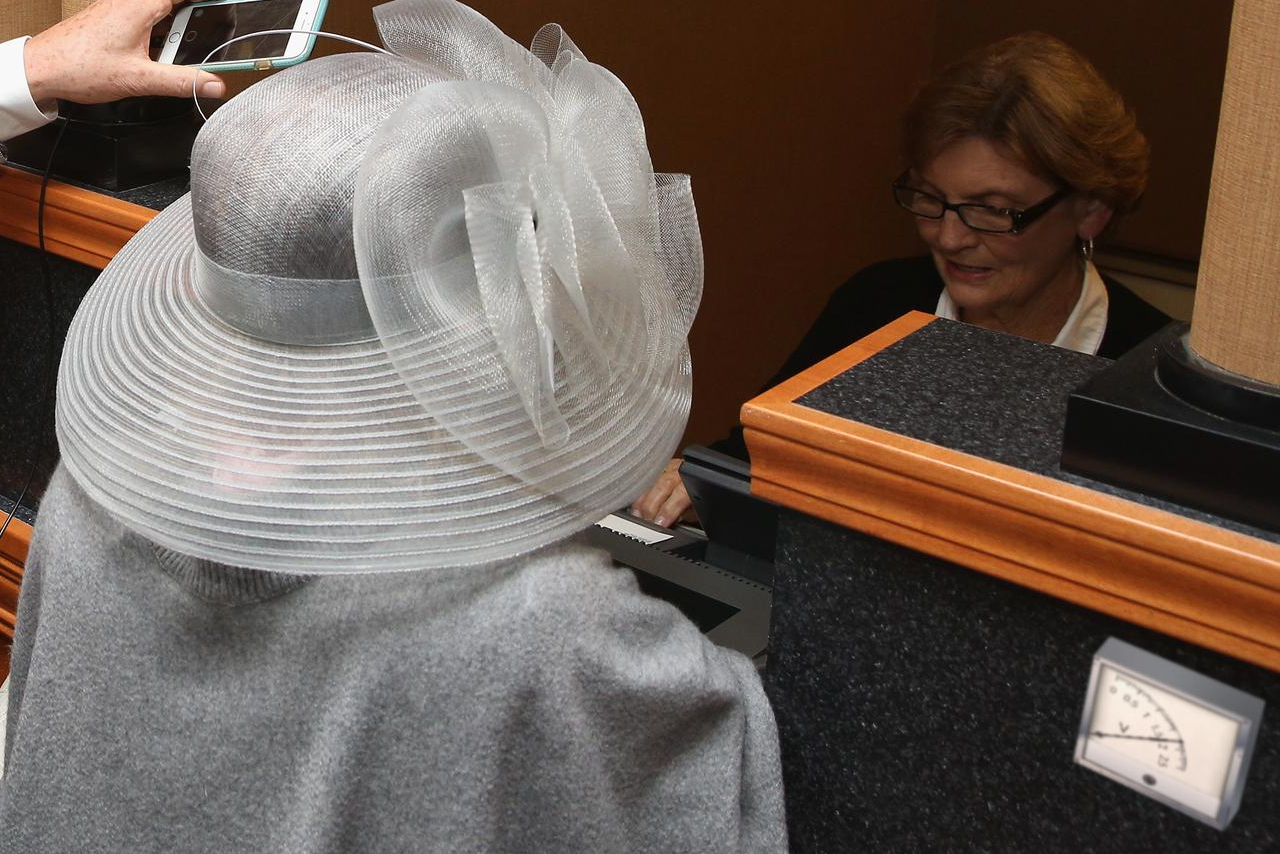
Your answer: 1.75 V
